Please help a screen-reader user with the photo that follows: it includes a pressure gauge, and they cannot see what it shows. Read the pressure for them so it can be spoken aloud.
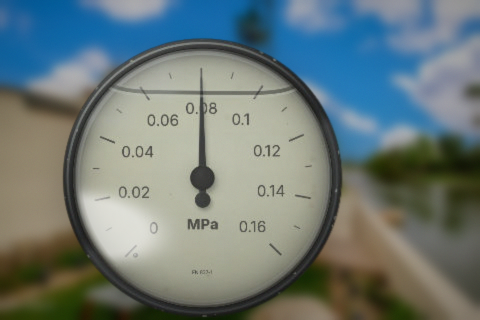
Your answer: 0.08 MPa
